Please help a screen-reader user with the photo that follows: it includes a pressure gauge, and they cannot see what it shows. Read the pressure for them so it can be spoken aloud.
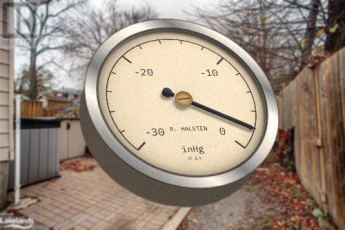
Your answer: -2 inHg
